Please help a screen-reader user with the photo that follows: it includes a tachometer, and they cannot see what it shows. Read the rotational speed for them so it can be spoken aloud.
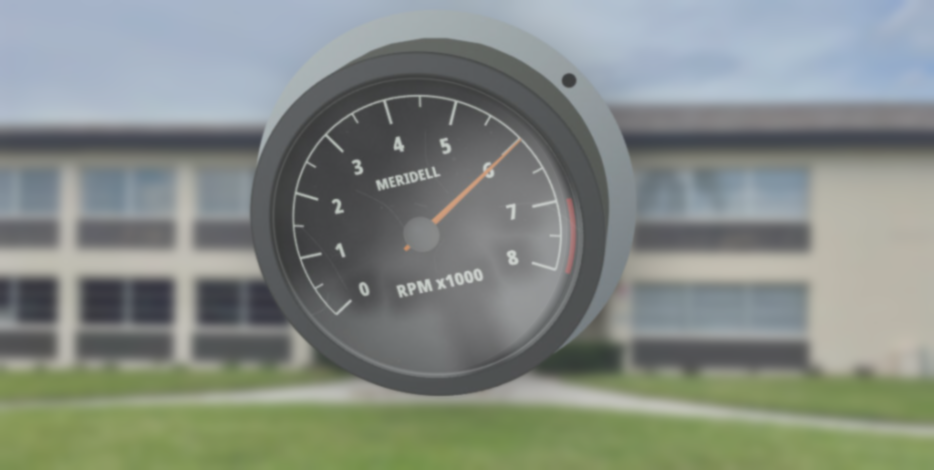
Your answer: 6000 rpm
